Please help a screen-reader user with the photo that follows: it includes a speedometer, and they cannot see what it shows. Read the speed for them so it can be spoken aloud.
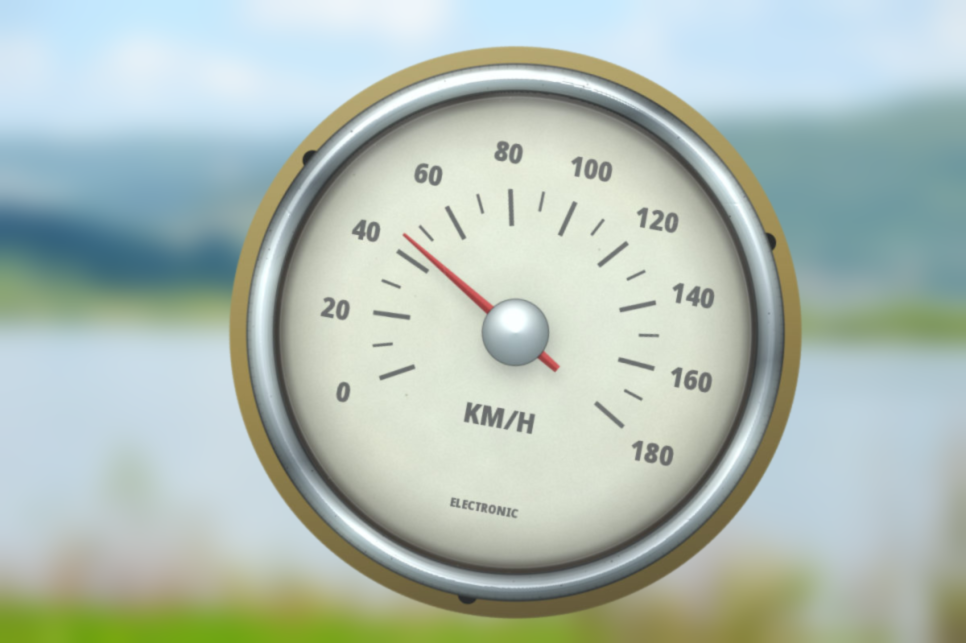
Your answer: 45 km/h
